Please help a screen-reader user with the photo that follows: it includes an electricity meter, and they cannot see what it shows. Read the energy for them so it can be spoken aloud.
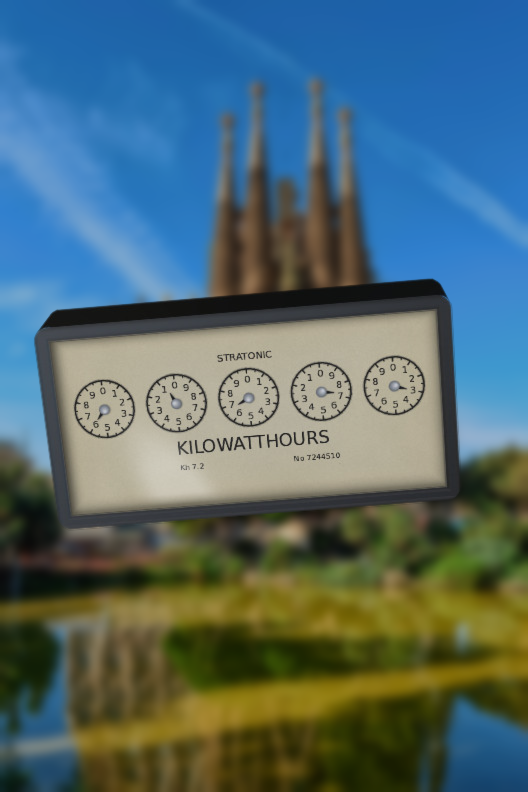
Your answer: 60673 kWh
